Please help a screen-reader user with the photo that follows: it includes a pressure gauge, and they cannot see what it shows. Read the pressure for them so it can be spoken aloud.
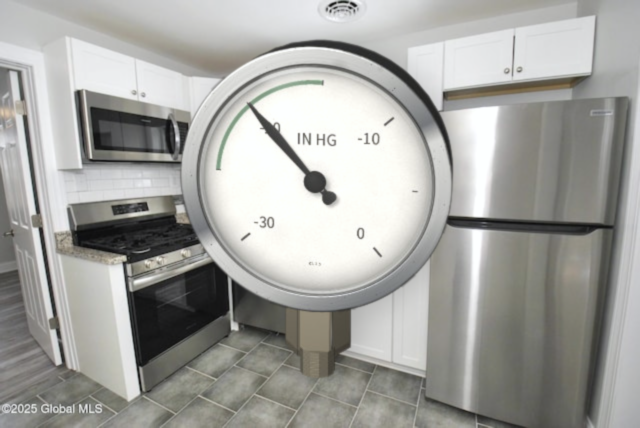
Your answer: -20 inHg
